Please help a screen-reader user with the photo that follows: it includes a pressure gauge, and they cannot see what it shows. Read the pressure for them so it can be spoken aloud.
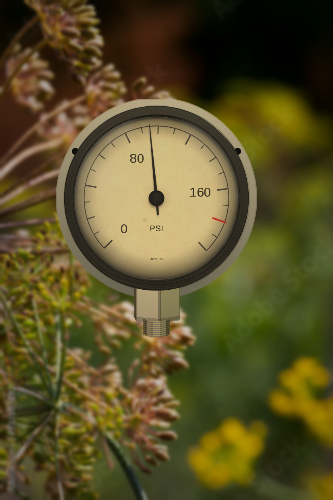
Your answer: 95 psi
